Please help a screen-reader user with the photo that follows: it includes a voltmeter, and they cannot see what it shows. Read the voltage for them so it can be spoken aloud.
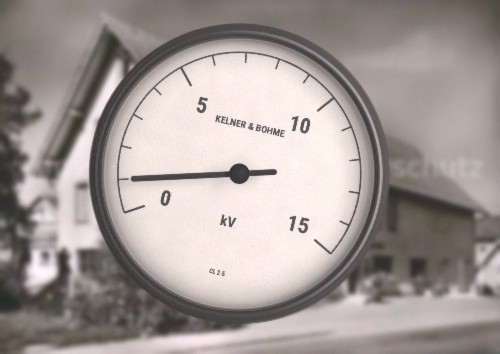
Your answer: 1 kV
